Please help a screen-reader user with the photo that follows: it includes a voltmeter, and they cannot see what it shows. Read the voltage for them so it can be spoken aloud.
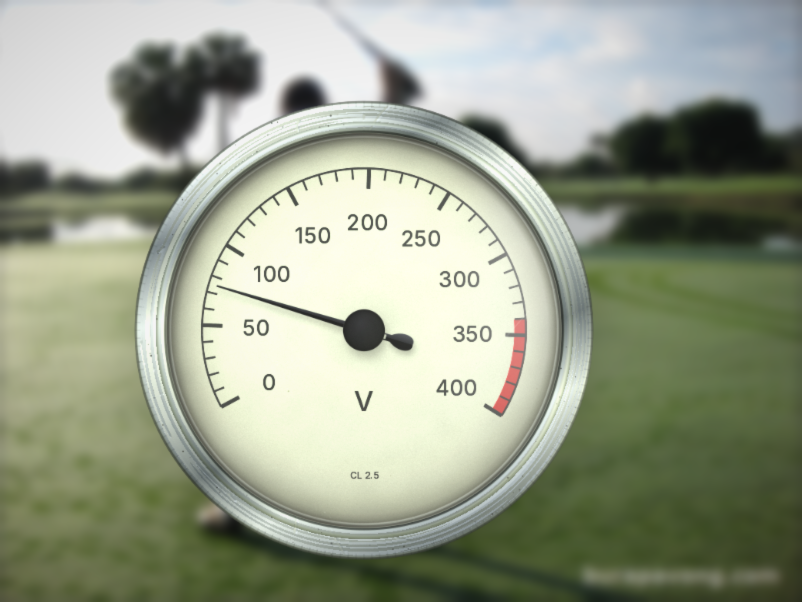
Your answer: 75 V
